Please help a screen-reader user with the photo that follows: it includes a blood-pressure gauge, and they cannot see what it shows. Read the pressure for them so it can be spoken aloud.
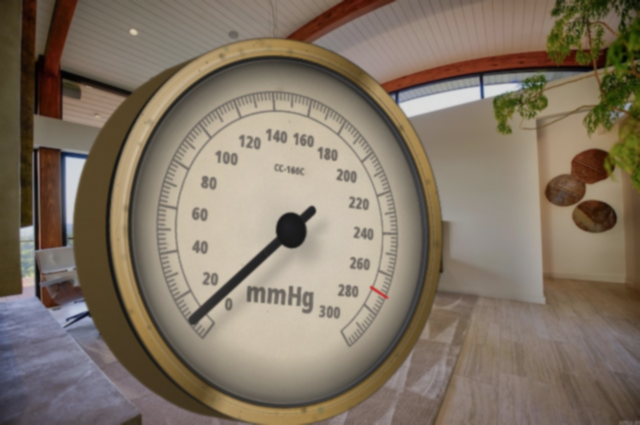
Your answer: 10 mmHg
